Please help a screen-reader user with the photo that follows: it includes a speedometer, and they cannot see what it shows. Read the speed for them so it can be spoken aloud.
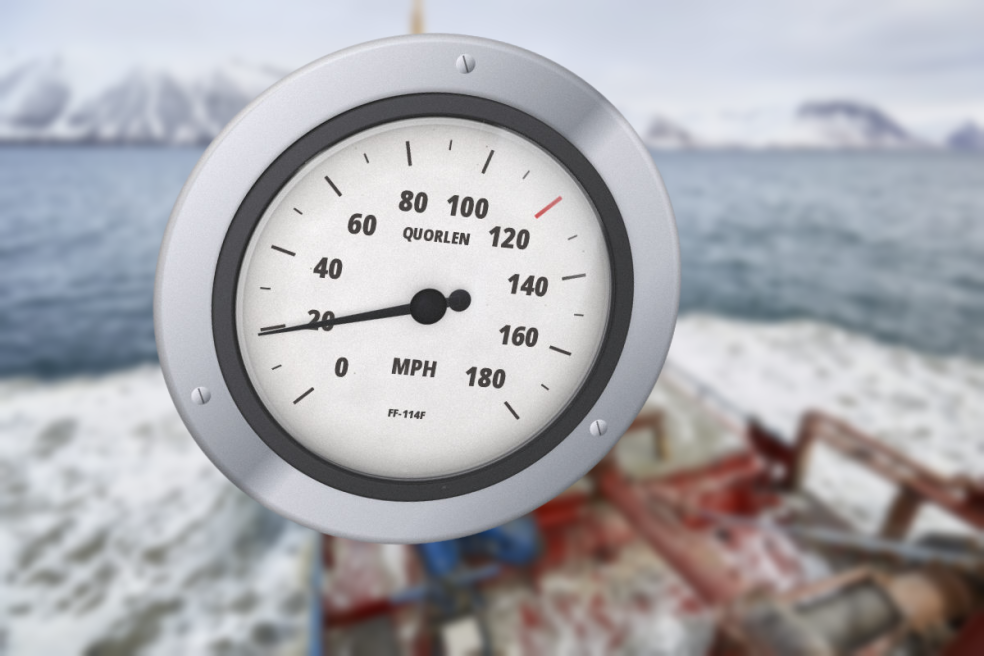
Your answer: 20 mph
